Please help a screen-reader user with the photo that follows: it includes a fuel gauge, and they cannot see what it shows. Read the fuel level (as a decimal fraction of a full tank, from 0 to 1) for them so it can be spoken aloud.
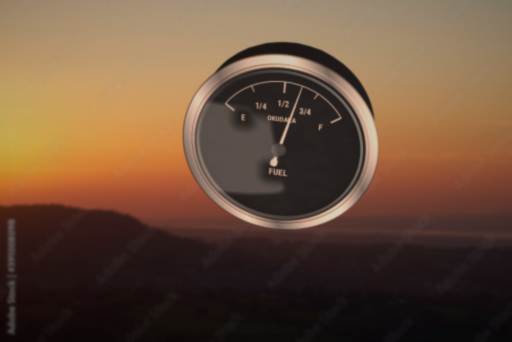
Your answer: 0.625
